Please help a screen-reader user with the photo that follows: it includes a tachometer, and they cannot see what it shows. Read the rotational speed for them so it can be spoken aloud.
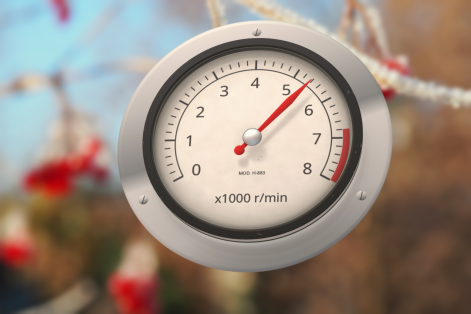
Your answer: 5400 rpm
